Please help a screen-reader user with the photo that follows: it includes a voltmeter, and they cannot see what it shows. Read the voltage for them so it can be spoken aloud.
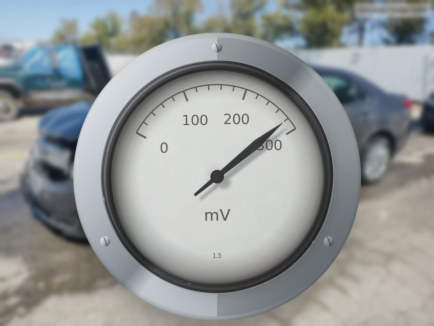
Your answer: 280 mV
